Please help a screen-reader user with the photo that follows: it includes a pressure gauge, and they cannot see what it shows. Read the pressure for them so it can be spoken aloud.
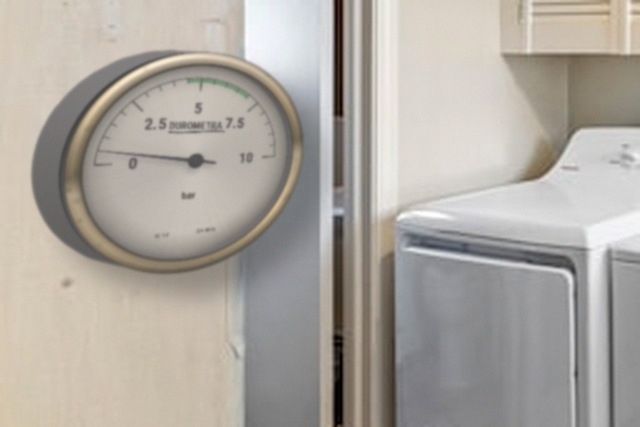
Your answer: 0.5 bar
